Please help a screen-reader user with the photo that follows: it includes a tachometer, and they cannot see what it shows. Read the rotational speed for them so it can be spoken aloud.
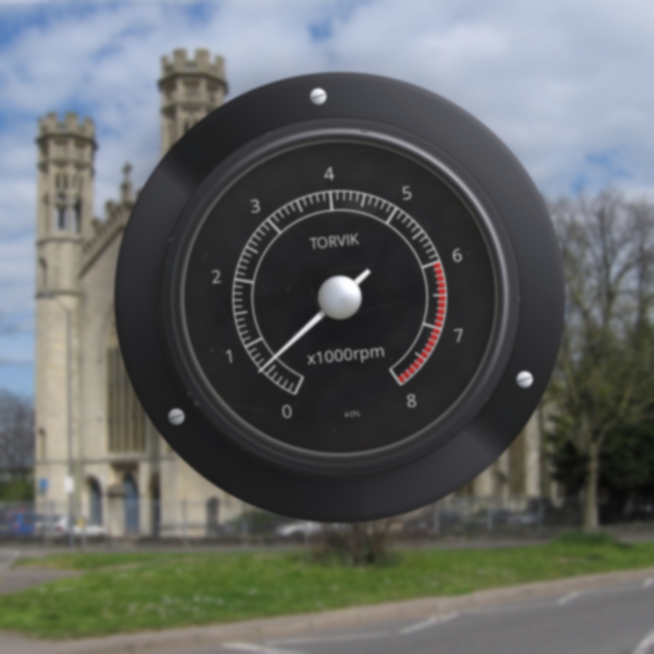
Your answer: 600 rpm
